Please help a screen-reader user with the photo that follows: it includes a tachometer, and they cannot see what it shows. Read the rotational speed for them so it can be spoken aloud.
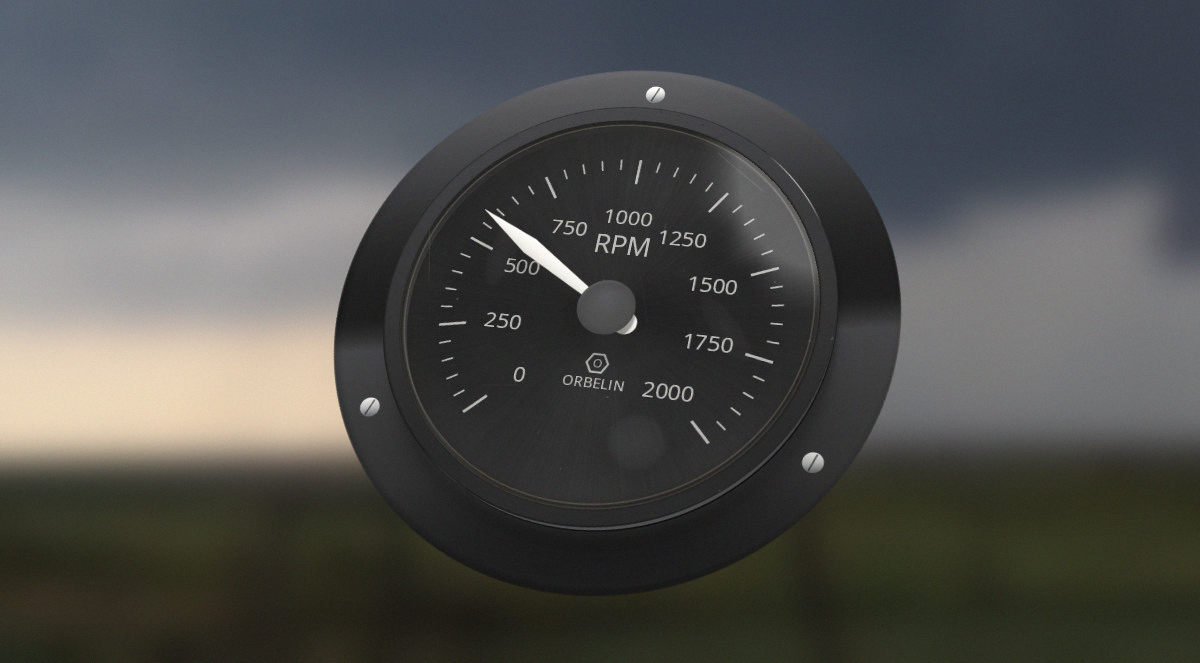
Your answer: 575 rpm
